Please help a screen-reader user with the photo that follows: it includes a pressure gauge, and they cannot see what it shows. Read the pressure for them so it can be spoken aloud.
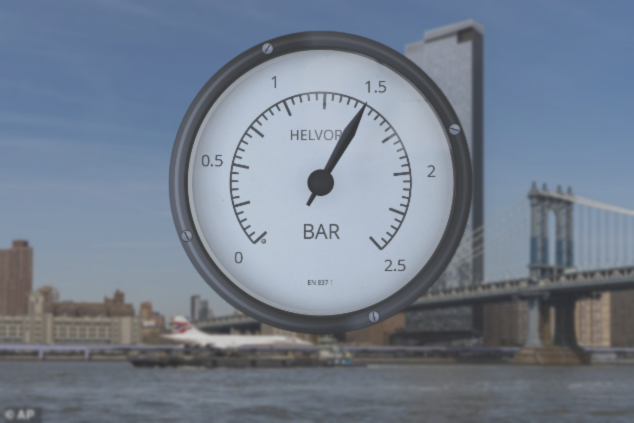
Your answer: 1.5 bar
